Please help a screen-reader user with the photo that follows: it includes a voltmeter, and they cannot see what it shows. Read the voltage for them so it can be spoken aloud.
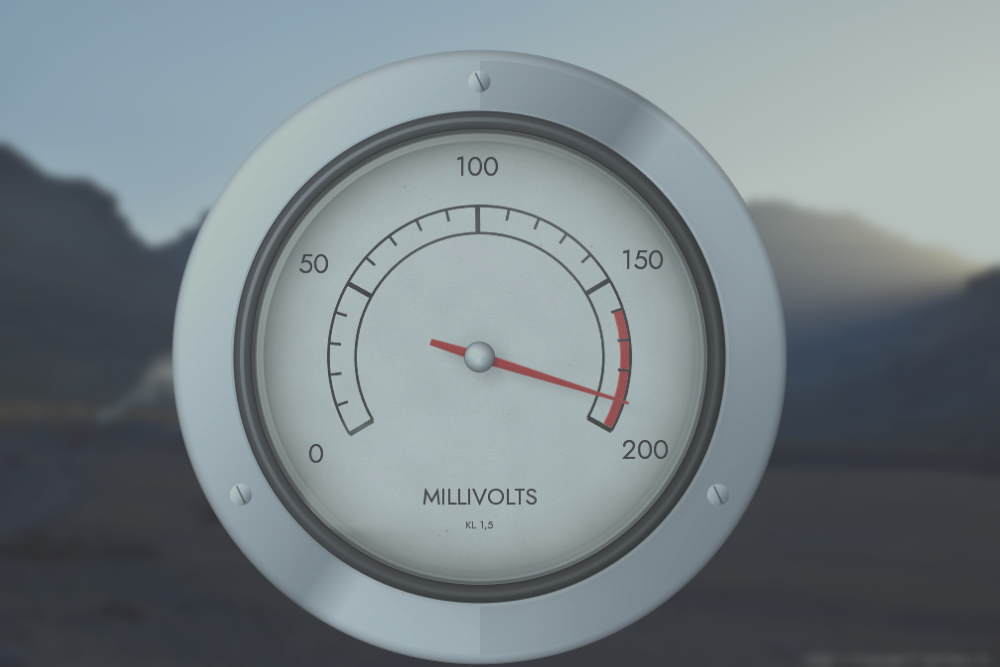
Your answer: 190 mV
